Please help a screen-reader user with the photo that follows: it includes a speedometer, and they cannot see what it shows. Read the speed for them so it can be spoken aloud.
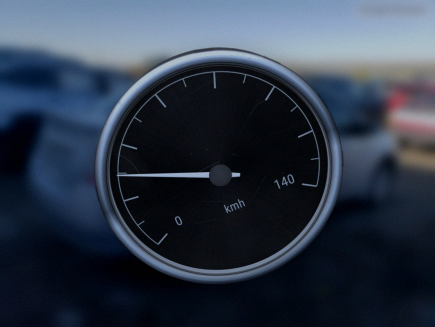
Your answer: 30 km/h
